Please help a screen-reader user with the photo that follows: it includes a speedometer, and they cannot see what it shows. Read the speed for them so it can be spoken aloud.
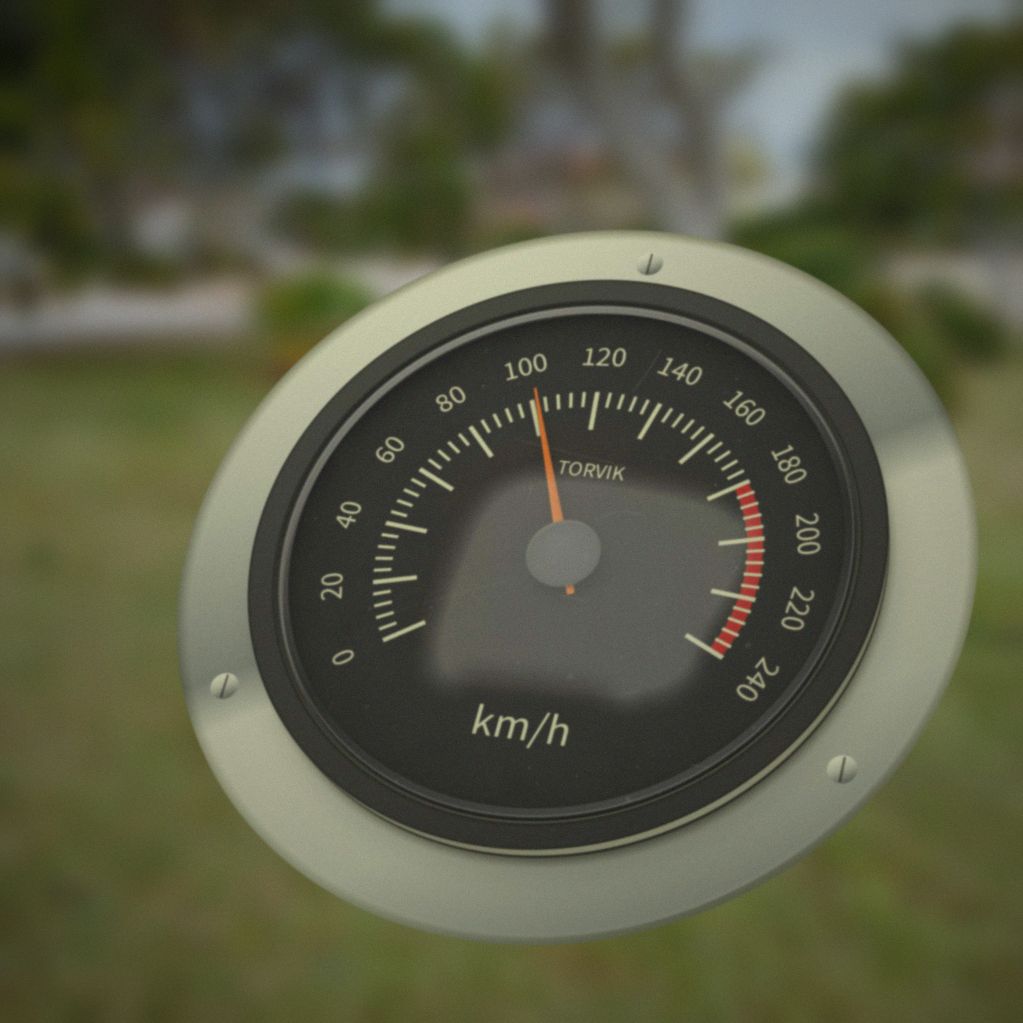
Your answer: 102 km/h
